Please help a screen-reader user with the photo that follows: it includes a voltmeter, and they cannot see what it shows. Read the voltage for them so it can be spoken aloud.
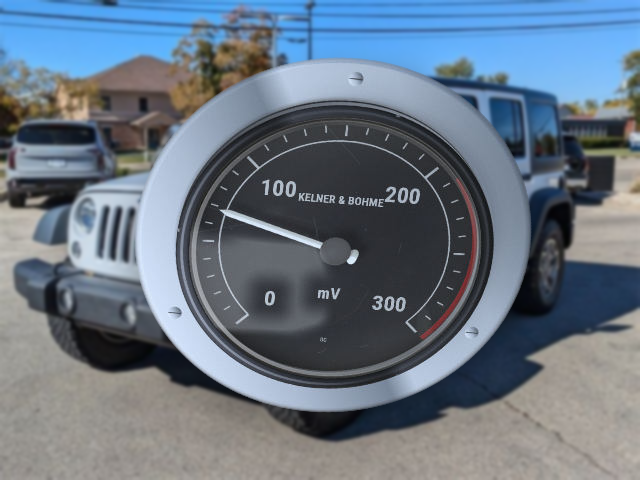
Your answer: 70 mV
